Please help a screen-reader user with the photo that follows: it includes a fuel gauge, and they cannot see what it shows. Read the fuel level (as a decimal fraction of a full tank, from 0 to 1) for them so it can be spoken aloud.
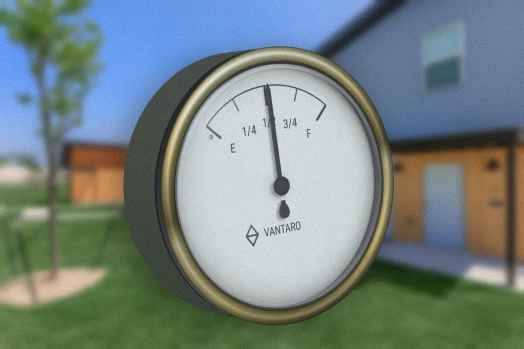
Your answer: 0.5
